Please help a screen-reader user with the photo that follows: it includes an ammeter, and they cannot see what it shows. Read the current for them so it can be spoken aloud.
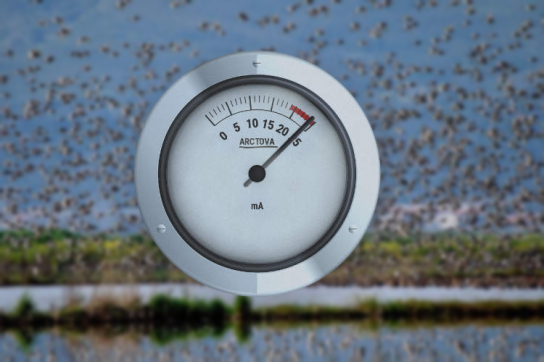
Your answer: 24 mA
